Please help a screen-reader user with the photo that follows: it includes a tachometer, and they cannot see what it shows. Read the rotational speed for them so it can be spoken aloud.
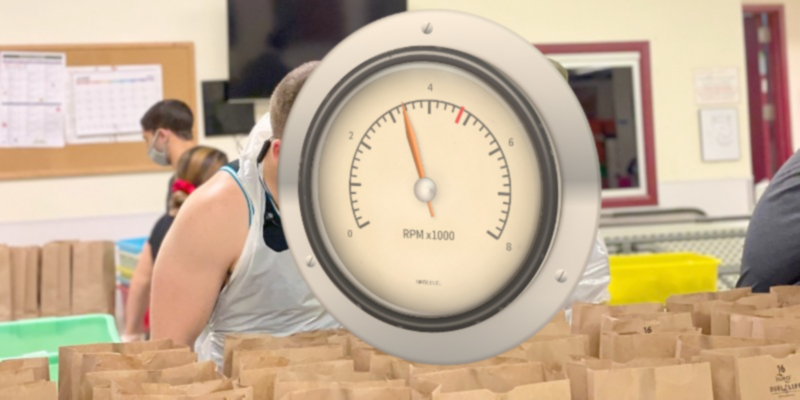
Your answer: 3400 rpm
